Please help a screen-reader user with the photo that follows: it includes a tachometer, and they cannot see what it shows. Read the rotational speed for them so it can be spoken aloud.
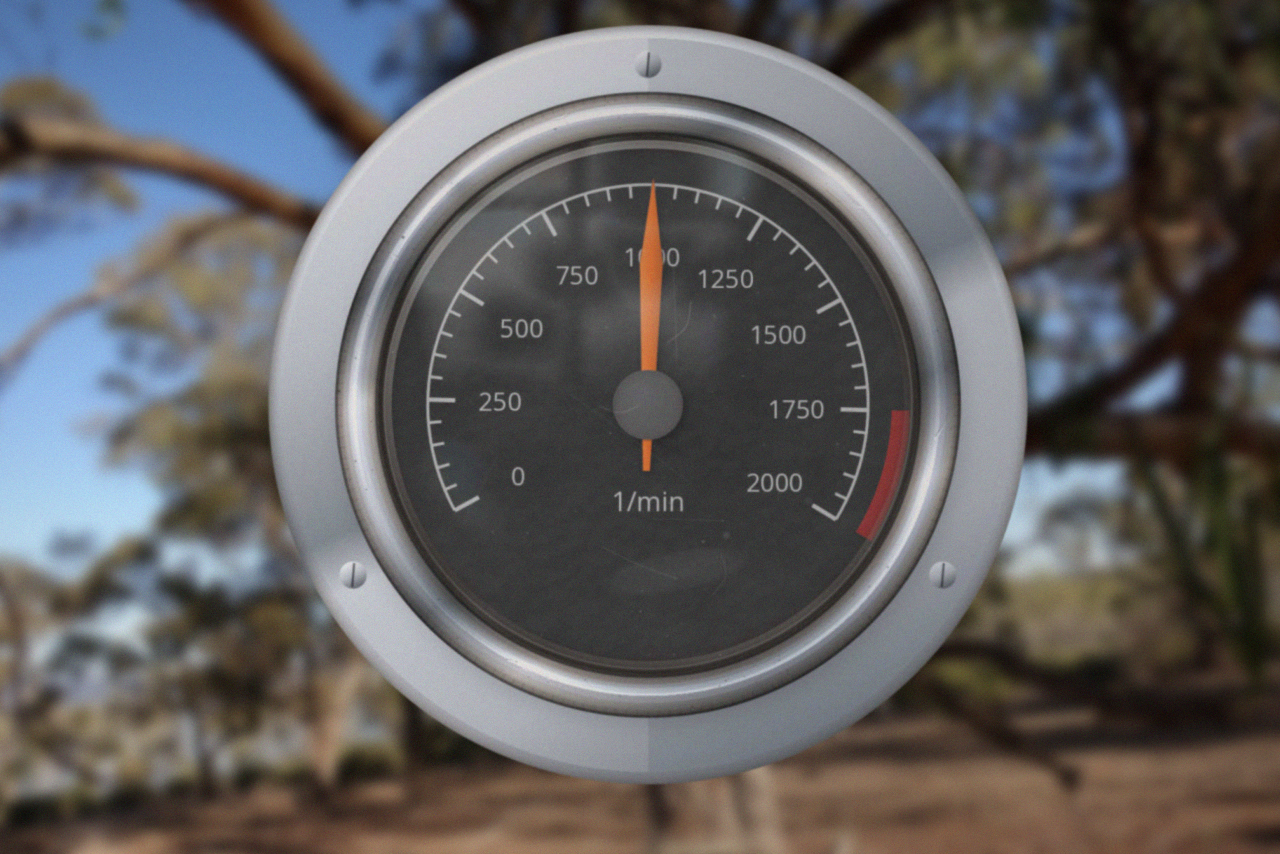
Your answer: 1000 rpm
